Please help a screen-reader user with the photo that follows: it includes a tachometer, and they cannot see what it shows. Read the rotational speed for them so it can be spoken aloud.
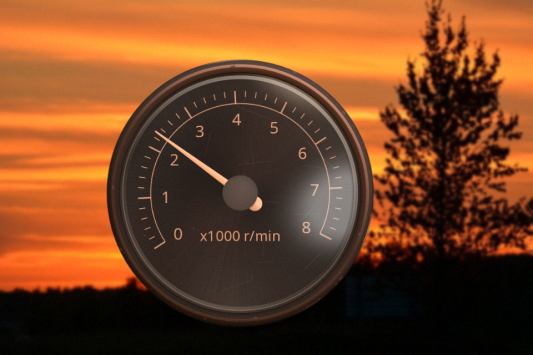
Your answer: 2300 rpm
